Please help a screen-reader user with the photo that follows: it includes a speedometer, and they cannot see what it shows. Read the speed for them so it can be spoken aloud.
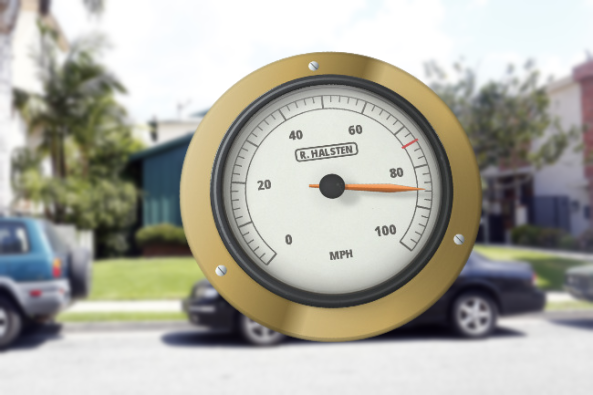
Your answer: 86 mph
